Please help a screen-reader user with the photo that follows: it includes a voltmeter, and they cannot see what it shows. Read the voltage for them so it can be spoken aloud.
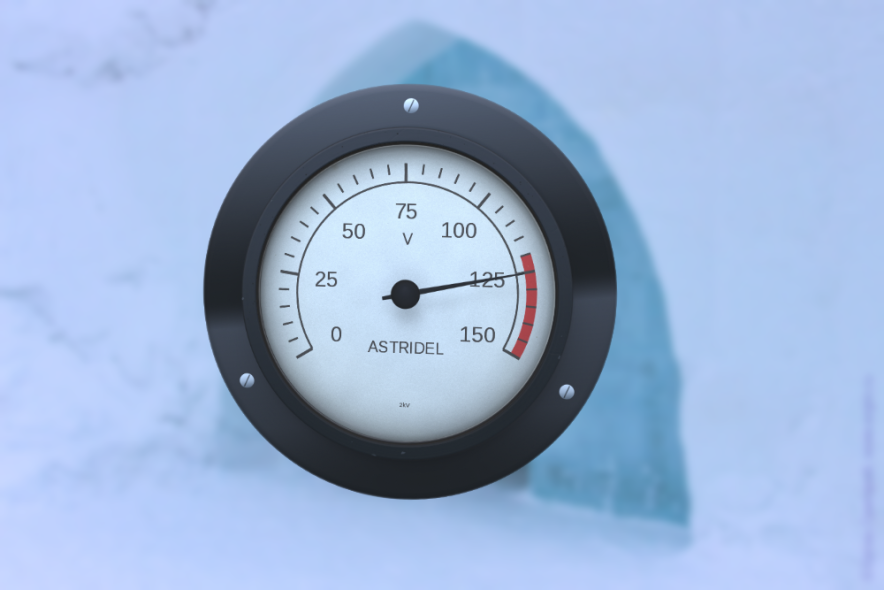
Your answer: 125 V
